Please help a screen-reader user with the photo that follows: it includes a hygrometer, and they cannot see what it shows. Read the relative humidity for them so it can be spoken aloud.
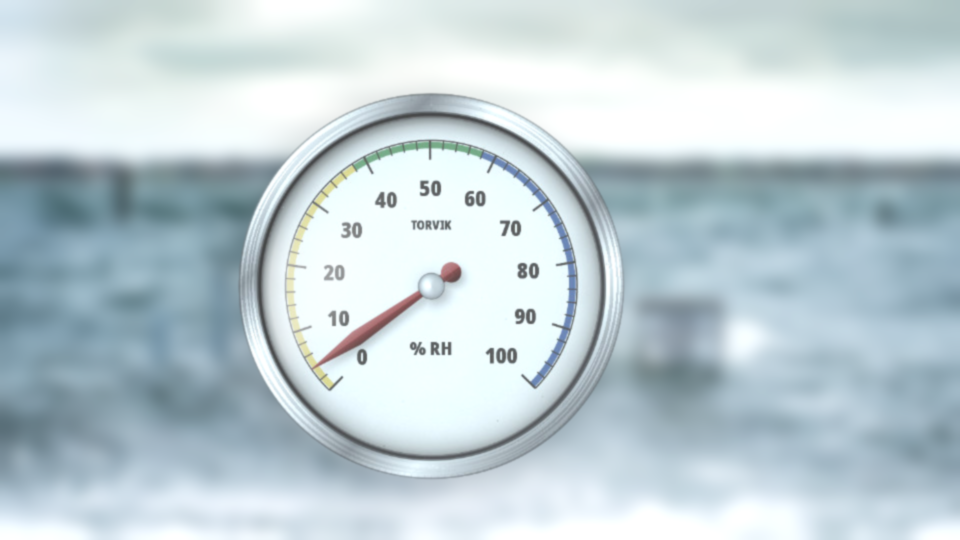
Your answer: 4 %
